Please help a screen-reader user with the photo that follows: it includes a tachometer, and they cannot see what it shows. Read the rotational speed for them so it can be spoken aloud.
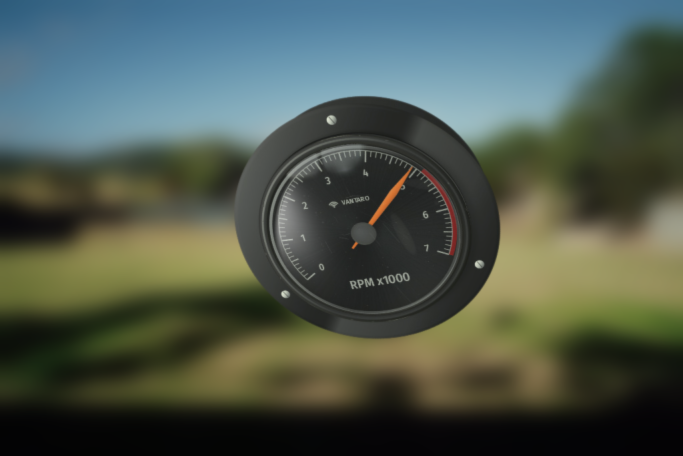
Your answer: 4900 rpm
